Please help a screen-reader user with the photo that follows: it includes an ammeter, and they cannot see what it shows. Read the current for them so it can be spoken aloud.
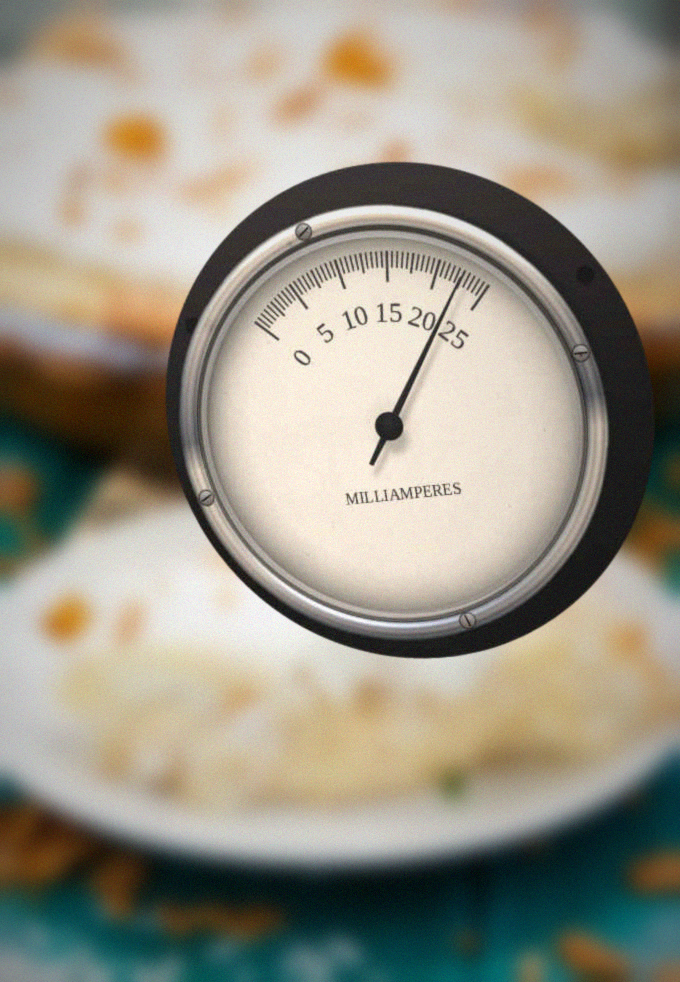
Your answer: 22.5 mA
